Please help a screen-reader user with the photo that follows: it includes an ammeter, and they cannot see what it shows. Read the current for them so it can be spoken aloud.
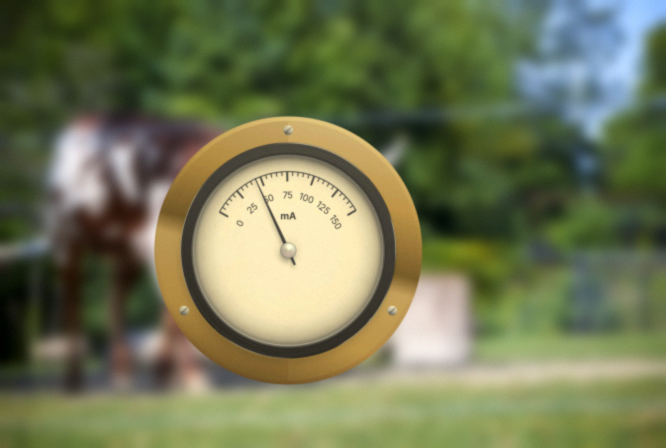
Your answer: 45 mA
